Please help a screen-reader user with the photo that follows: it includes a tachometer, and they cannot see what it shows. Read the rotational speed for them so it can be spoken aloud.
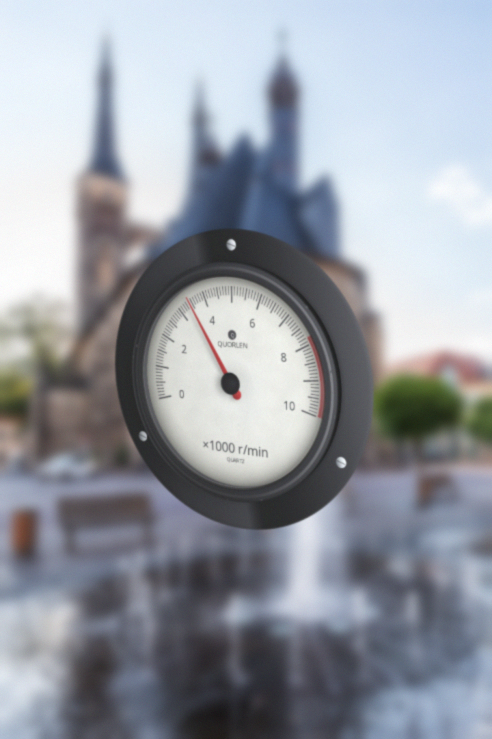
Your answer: 3500 rpm
